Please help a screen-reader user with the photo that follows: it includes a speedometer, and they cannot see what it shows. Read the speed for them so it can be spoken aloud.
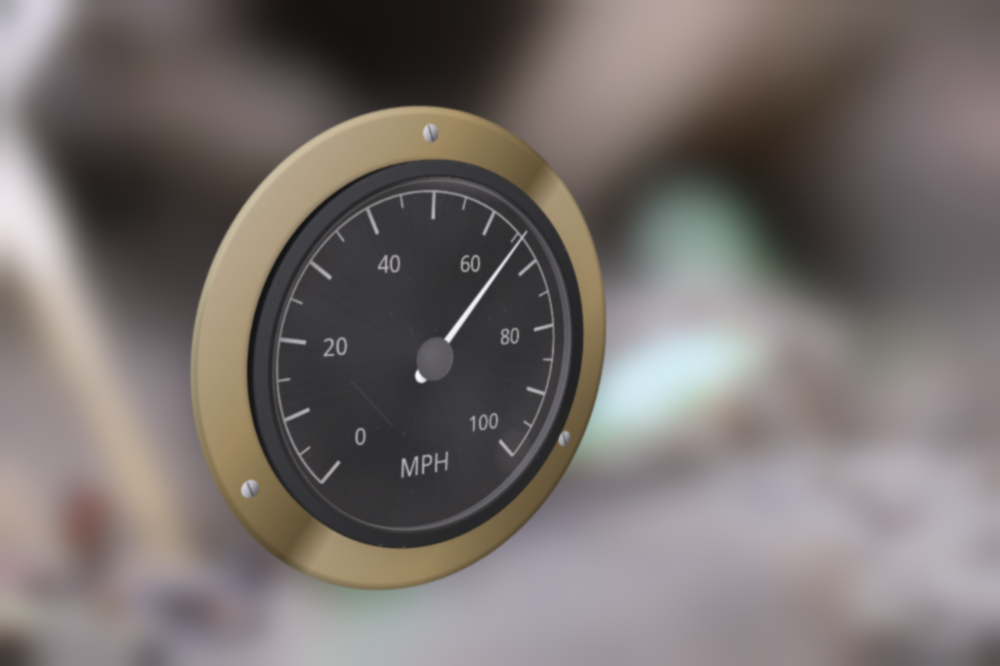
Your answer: 65 mph
